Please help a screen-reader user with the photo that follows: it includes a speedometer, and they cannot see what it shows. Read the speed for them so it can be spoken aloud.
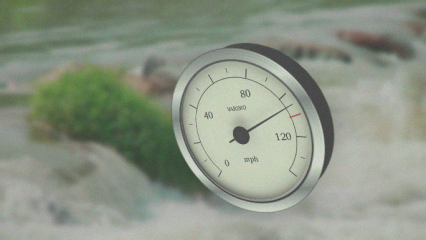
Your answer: 105 mph
